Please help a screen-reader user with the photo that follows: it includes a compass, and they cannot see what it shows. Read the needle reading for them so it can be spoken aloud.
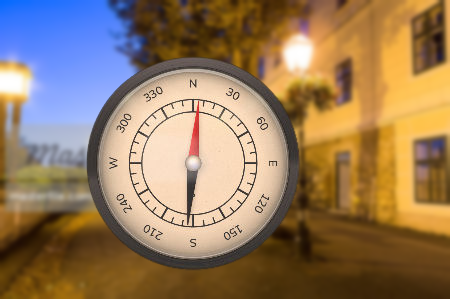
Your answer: 5 °
